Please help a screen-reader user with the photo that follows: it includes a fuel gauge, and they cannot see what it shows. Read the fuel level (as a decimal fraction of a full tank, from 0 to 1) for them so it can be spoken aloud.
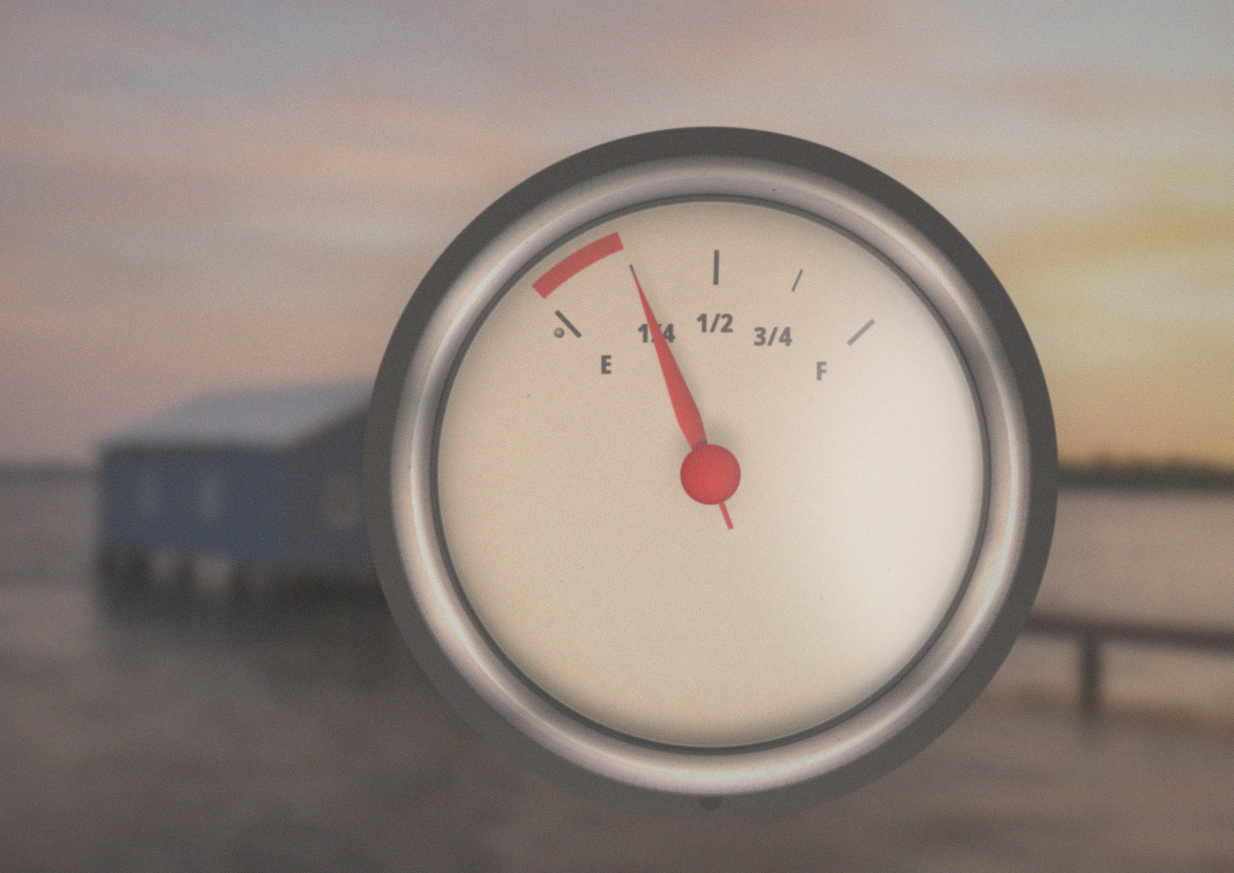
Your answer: 0.25
